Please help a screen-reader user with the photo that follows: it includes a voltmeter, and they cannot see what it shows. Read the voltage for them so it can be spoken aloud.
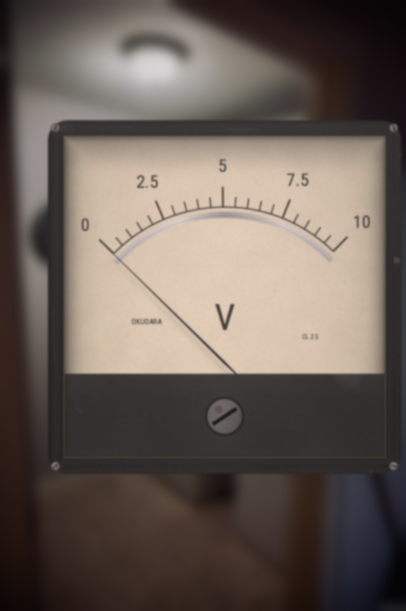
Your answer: 0 V
